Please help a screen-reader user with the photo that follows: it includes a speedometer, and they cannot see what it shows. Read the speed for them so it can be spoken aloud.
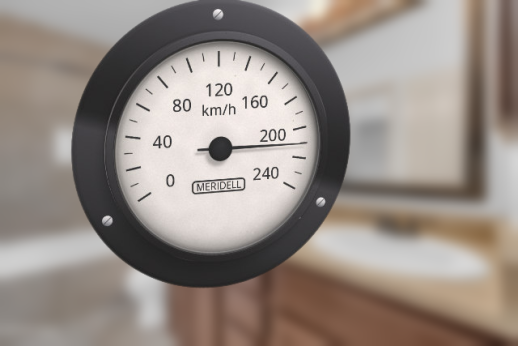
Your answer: 210 km/h
